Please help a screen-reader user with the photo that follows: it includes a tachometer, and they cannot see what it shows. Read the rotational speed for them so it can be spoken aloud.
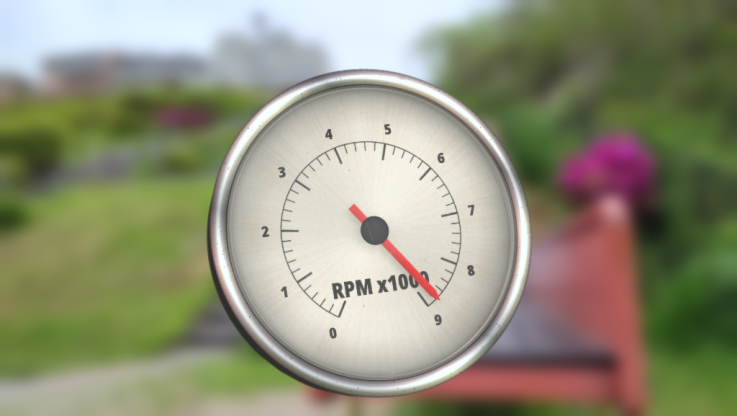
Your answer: 8800 rpm
